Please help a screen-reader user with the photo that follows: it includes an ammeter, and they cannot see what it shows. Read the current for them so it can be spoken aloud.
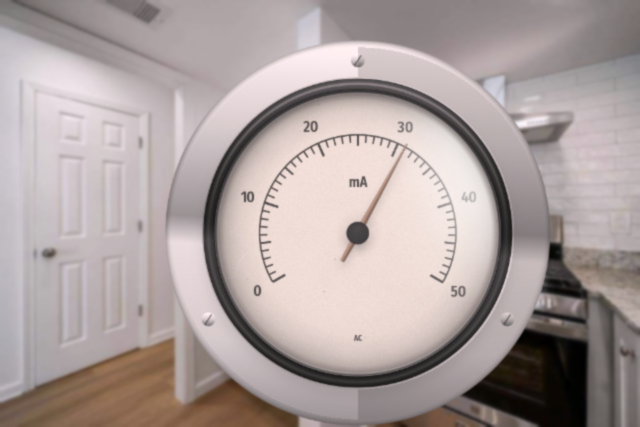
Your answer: 31 mA
